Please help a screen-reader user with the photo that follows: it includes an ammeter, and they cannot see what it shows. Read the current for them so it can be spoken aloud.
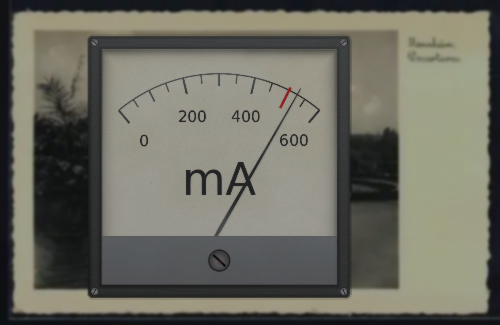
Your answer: 525 mA
